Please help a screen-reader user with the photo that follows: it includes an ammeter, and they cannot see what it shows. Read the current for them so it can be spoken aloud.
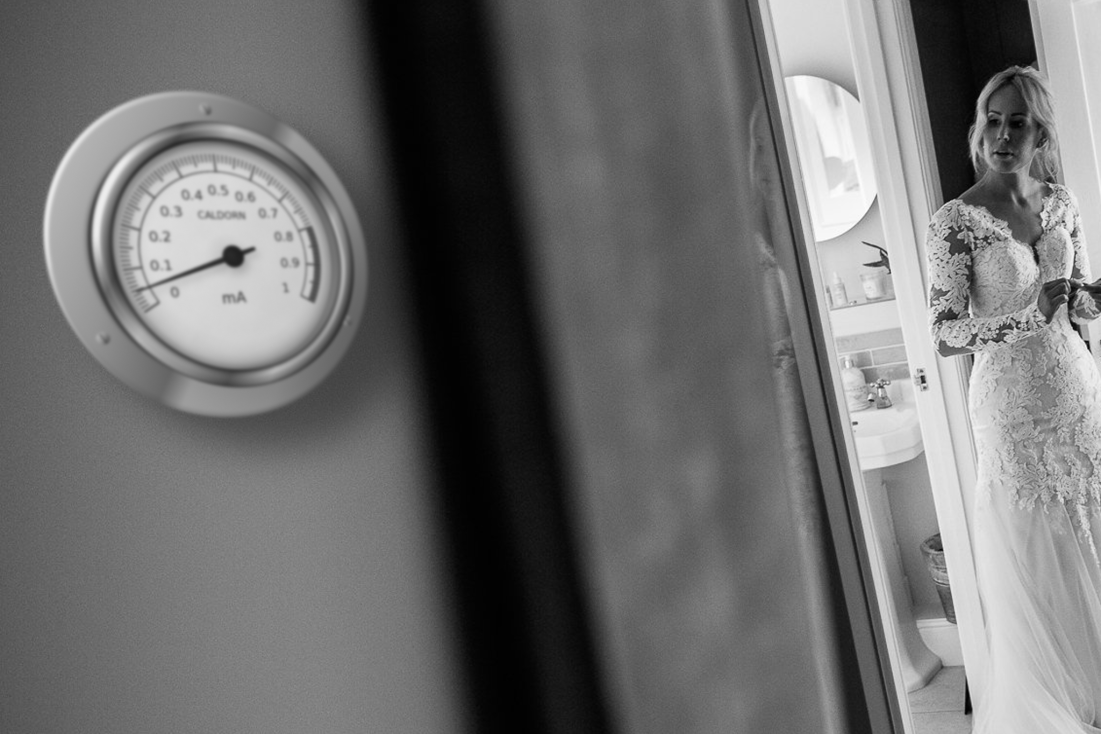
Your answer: 0.05 mA
